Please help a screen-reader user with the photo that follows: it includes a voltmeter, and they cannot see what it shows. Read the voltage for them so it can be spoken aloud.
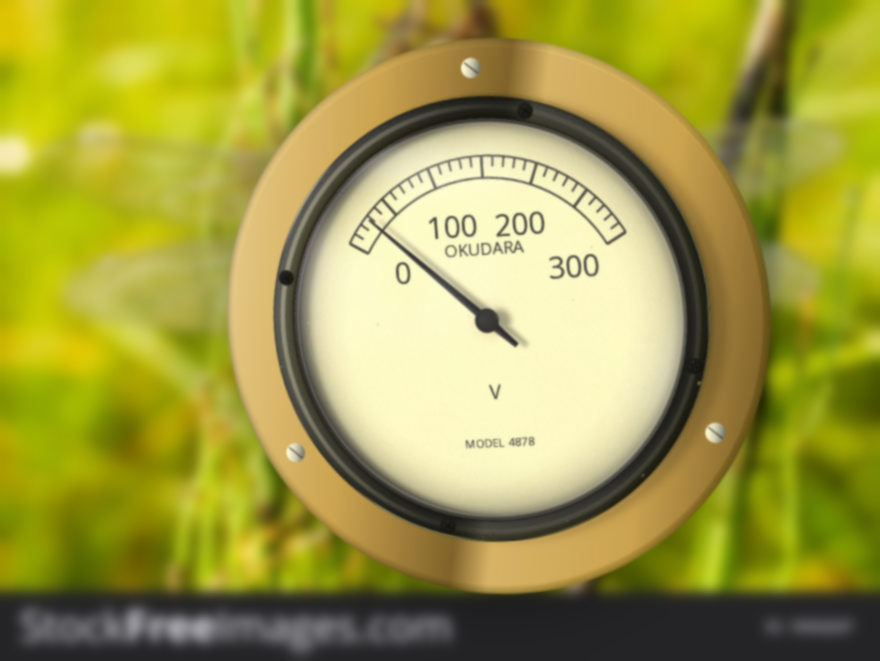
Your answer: 30 V
